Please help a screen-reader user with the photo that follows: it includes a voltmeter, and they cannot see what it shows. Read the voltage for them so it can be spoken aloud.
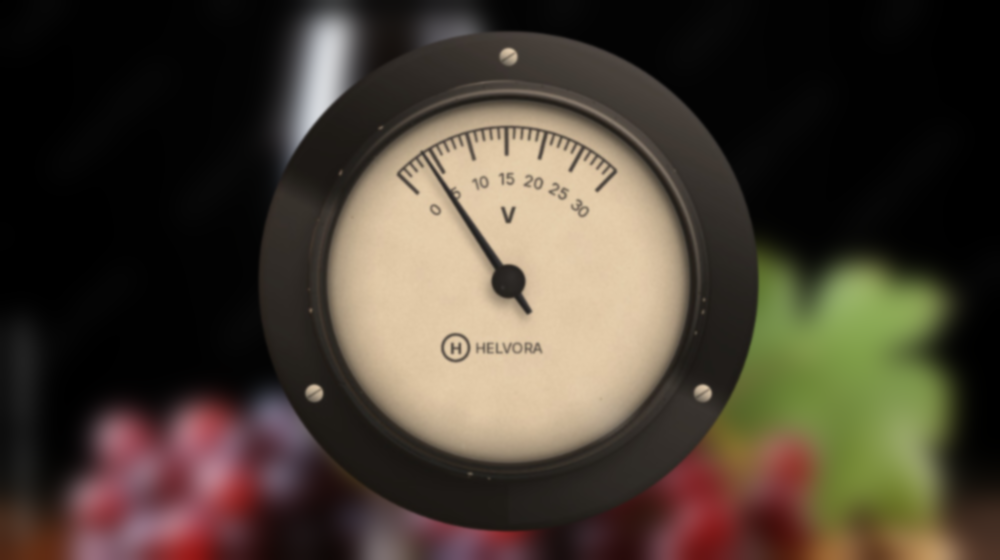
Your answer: 4 V
